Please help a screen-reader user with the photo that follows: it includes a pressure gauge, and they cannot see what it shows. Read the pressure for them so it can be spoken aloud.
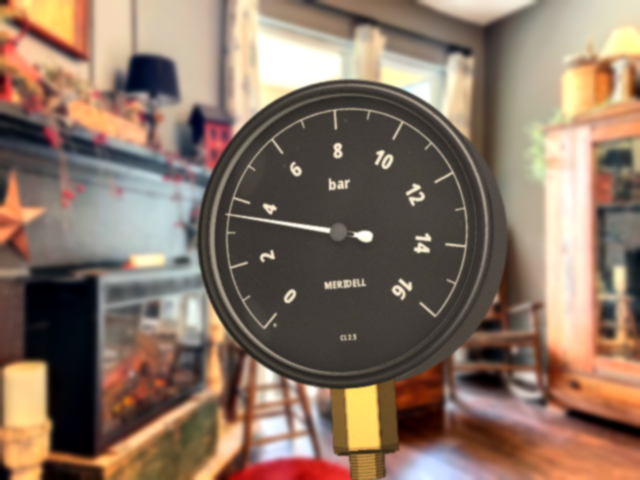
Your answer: 3.5 bar
